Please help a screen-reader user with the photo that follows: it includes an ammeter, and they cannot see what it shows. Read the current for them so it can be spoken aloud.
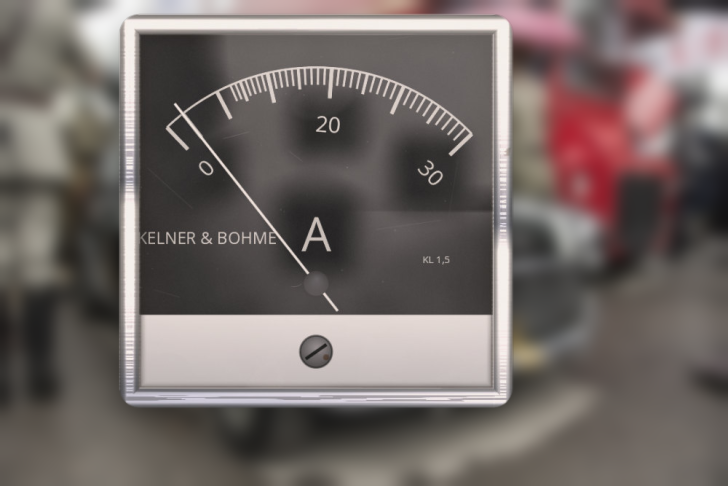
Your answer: 5 A
